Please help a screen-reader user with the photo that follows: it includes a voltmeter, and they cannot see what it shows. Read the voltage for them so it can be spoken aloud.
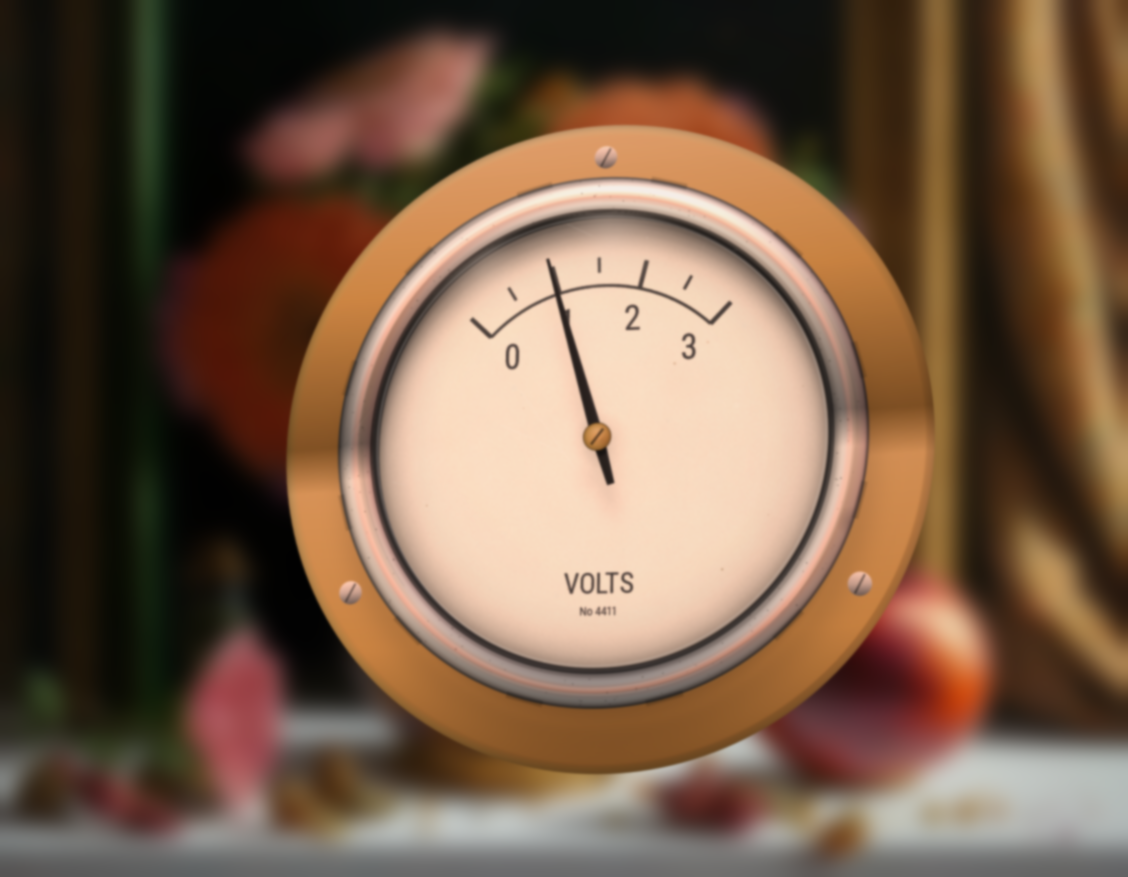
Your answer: 1 V
